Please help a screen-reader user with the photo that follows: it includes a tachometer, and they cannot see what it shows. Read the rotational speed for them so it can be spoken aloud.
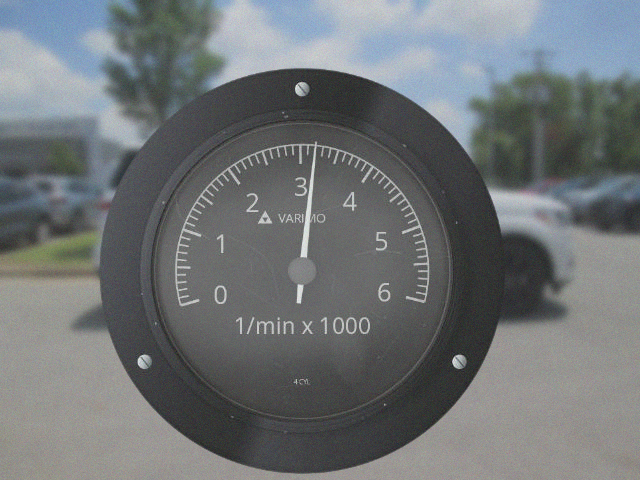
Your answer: 3200 rpm
